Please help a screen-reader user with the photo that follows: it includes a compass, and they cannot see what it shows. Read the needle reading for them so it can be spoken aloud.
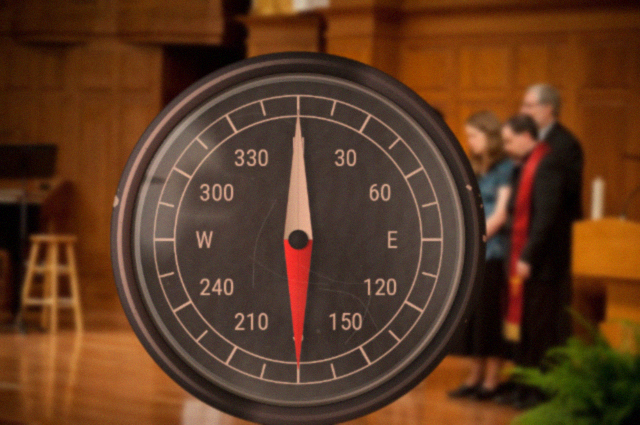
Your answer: 180 °
